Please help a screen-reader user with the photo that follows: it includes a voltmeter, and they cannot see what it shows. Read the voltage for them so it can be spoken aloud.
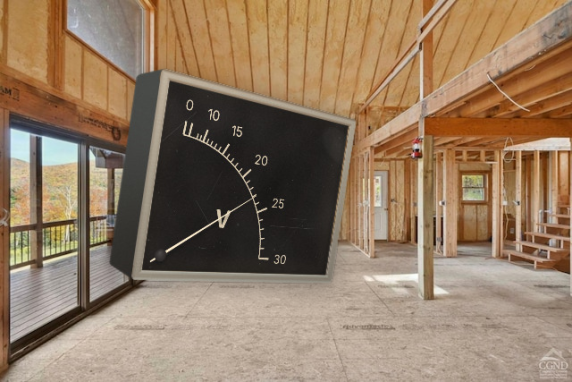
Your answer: 23 V
